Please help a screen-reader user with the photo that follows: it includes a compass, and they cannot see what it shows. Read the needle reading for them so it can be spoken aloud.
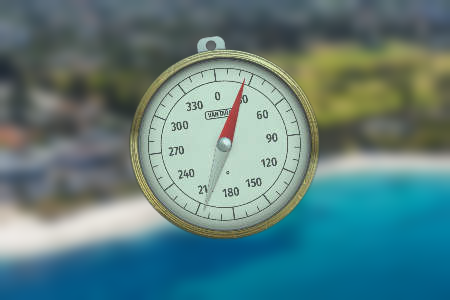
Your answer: 25 °
